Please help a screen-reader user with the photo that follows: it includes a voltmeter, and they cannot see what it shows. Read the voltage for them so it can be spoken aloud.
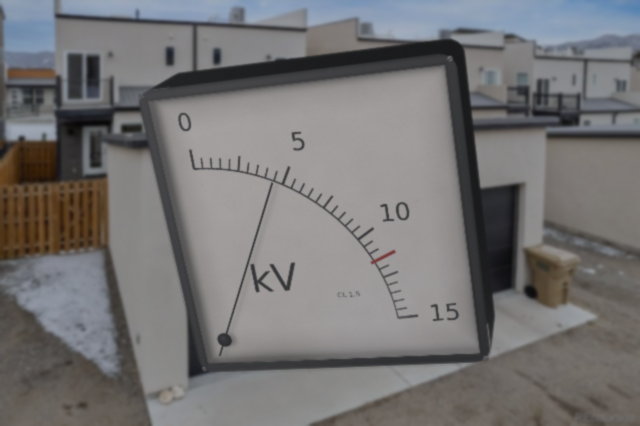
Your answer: 4.5 kV
